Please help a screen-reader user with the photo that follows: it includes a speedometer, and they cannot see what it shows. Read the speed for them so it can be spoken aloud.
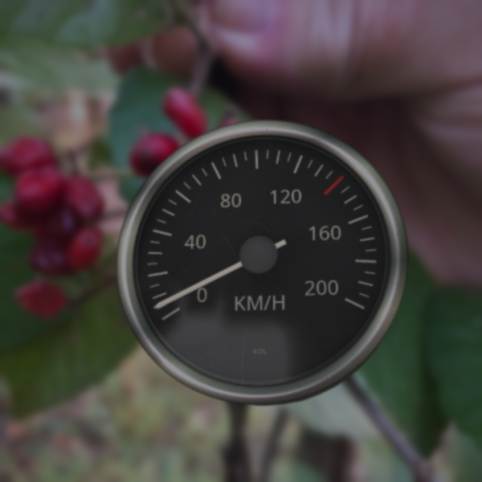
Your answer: 5 km/h
